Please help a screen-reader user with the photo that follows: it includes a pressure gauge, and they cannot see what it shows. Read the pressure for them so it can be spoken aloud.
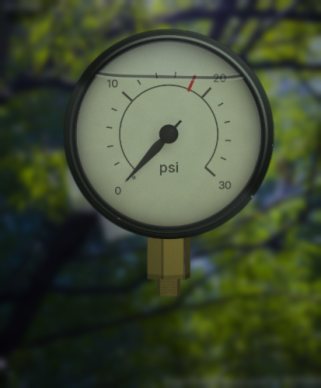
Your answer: 0 psi
